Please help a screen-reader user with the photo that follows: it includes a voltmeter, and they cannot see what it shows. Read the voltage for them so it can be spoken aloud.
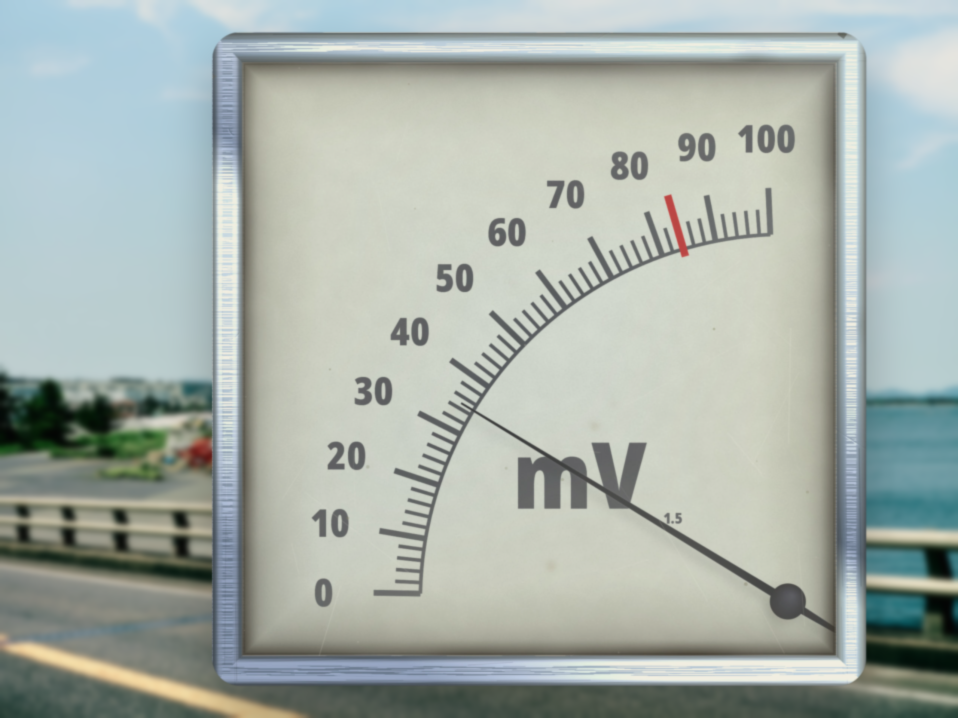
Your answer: 35 mV
